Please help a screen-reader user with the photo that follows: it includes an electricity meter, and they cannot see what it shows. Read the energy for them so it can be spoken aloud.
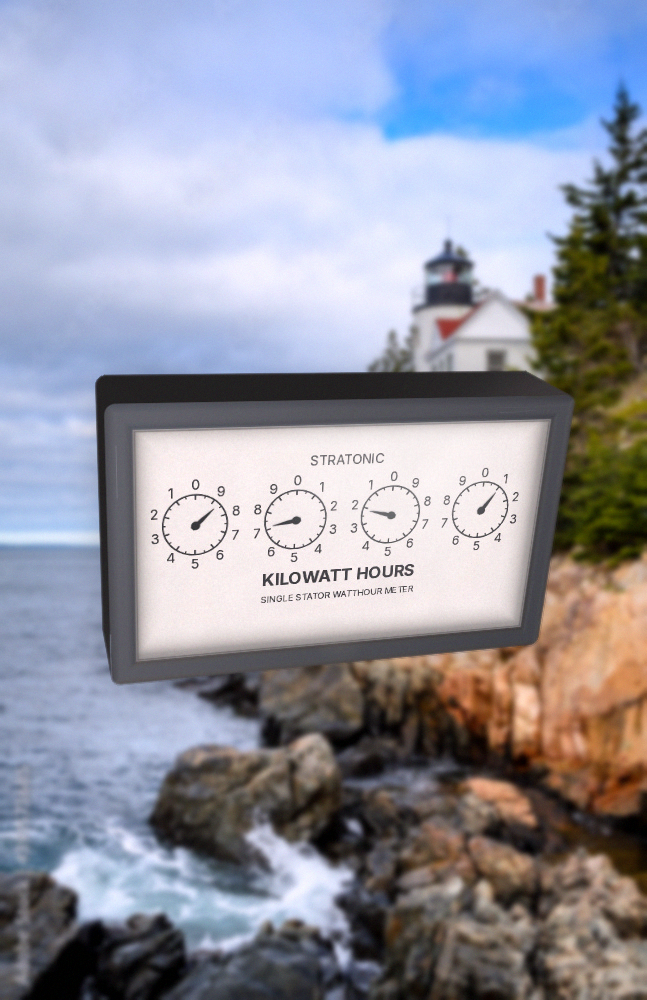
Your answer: 8721 kWh
